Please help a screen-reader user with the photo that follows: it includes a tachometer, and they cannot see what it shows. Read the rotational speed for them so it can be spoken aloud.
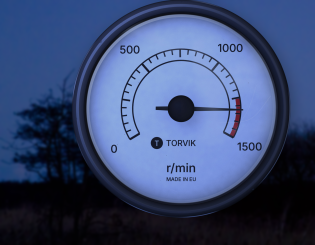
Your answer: 1325 rpm
